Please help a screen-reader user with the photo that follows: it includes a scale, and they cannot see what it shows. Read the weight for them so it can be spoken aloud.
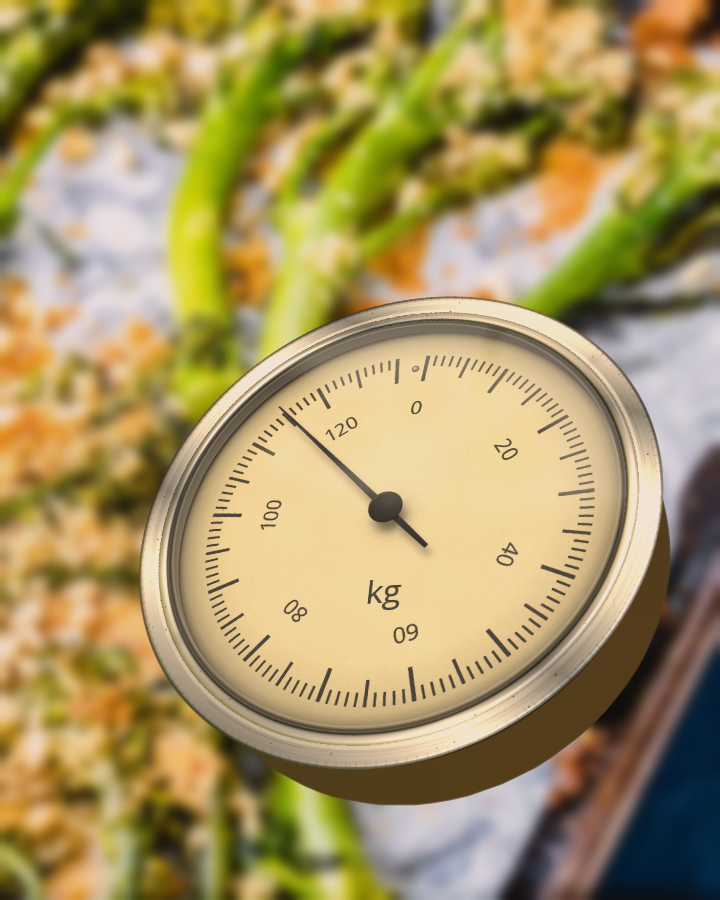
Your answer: 115 kg
